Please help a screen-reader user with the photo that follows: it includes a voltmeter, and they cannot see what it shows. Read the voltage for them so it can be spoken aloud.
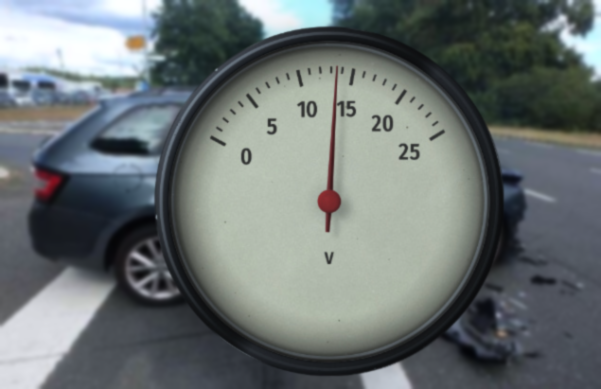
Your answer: 13.5 V
